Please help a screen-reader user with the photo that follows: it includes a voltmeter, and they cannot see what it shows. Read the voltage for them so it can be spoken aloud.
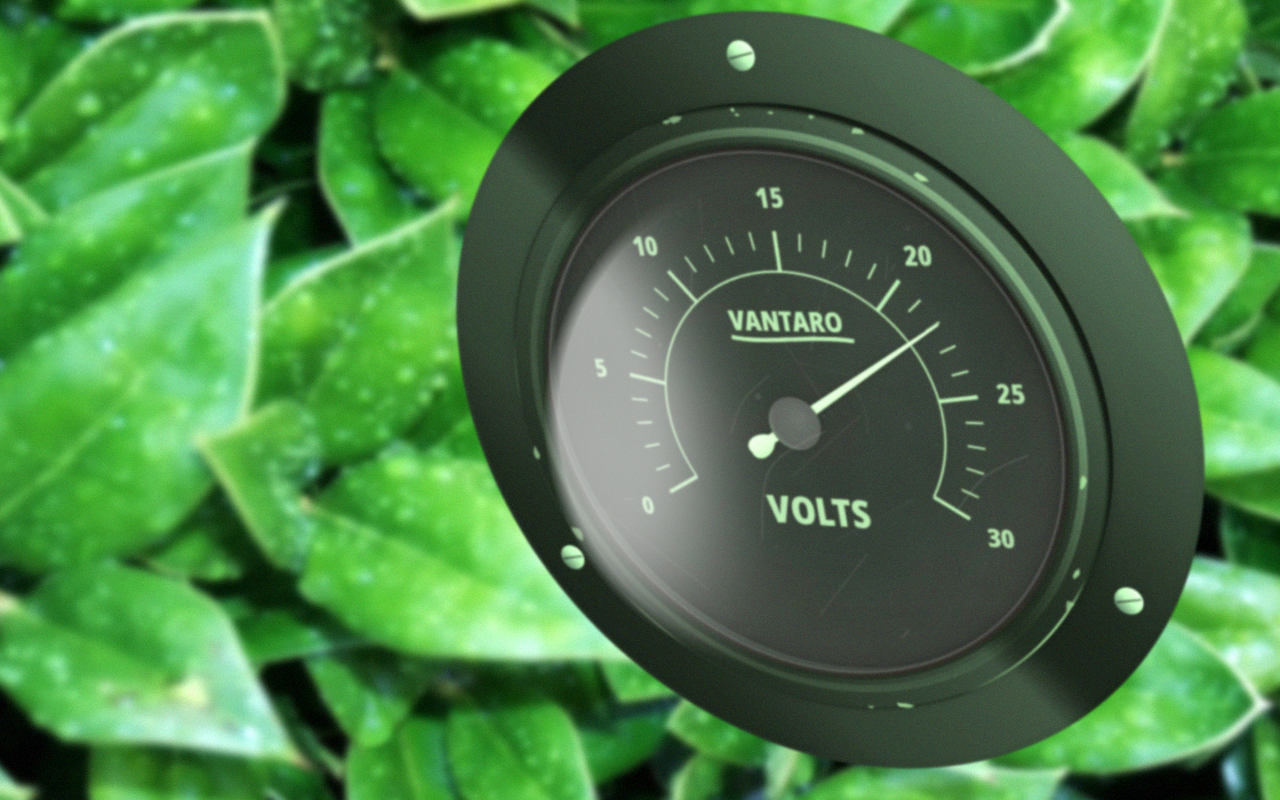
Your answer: 22 V
